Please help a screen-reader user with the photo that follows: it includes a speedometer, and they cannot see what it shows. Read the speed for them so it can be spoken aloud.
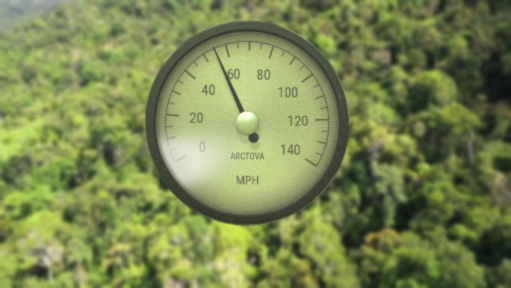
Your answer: 55 mph
